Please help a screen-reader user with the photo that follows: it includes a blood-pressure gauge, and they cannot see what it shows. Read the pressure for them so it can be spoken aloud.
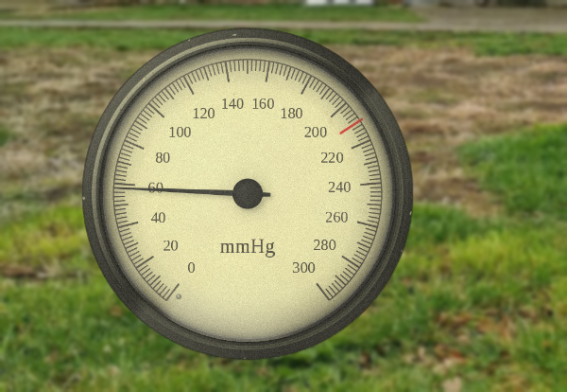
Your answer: 58 mmHg
